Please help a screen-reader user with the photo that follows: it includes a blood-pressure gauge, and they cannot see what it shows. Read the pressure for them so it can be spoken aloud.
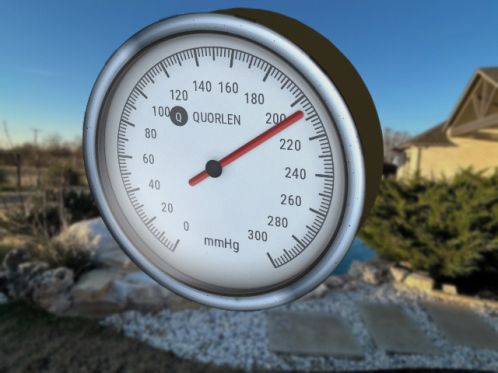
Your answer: 206 mmHg
